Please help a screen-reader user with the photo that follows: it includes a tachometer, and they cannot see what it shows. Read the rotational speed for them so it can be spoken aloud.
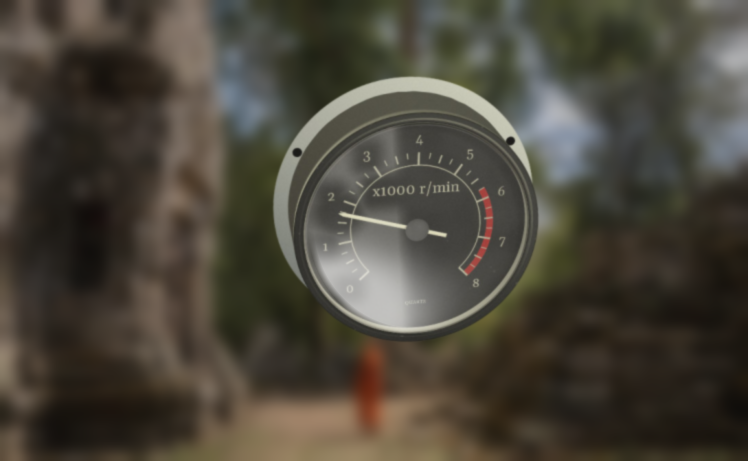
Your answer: 1750 rpm
